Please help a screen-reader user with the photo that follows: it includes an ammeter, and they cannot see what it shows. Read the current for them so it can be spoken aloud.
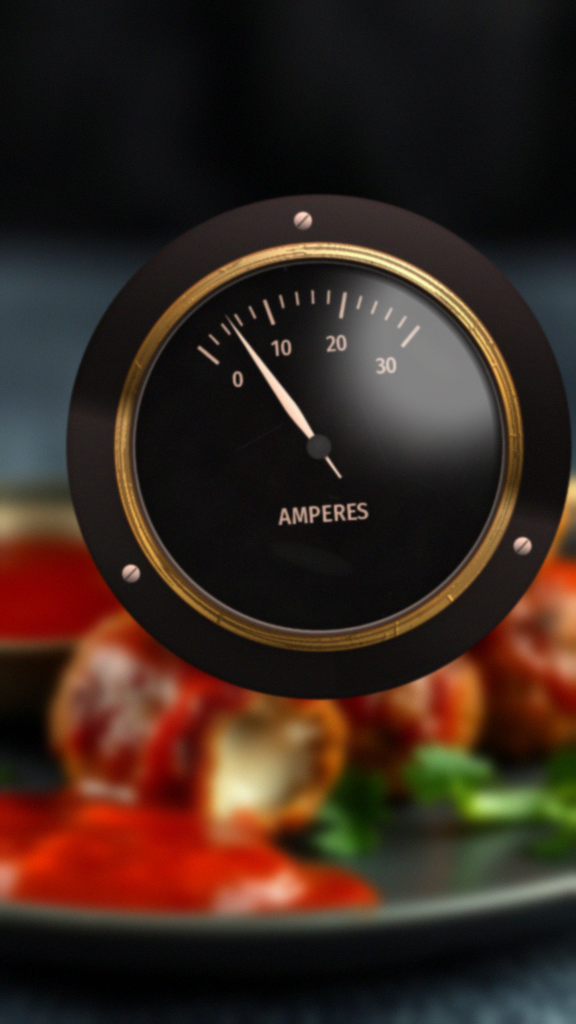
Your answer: 5 A
